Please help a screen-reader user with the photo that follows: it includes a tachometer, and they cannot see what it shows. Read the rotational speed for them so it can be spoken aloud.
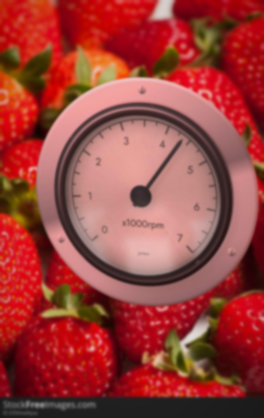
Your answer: 4375 rpm
